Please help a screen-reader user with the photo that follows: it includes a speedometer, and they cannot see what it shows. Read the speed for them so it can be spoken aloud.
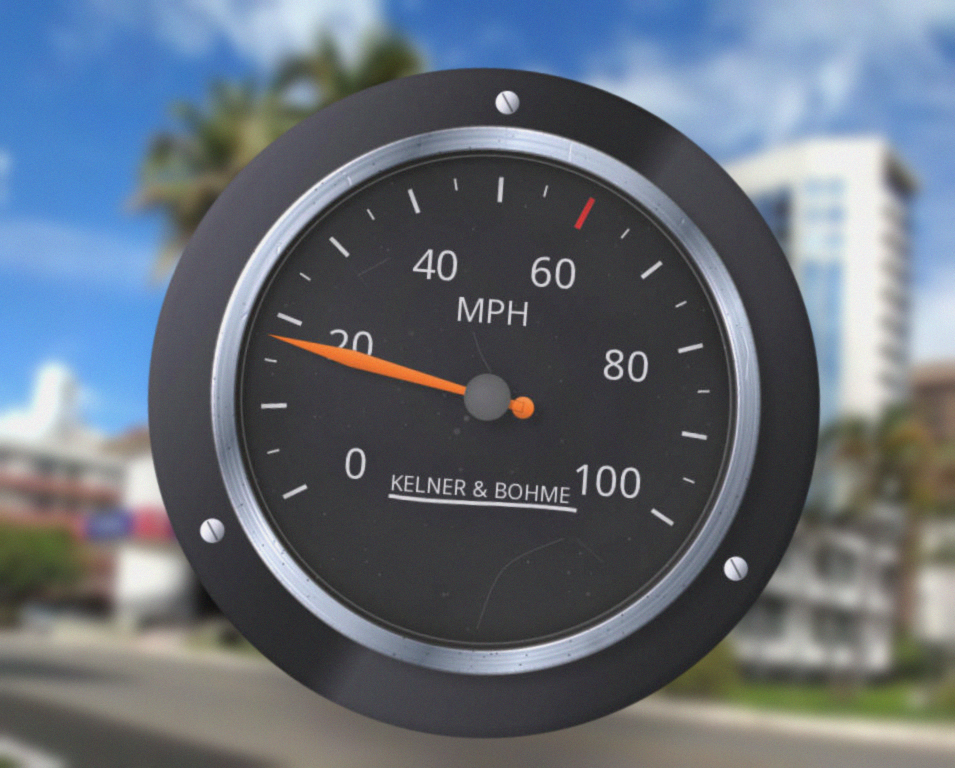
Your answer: 17.5 mph
